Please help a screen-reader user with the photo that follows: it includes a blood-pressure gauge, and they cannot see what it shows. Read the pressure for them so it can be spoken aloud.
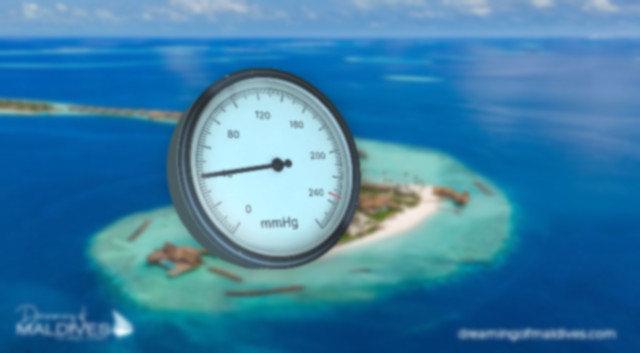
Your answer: 40 mmHg
